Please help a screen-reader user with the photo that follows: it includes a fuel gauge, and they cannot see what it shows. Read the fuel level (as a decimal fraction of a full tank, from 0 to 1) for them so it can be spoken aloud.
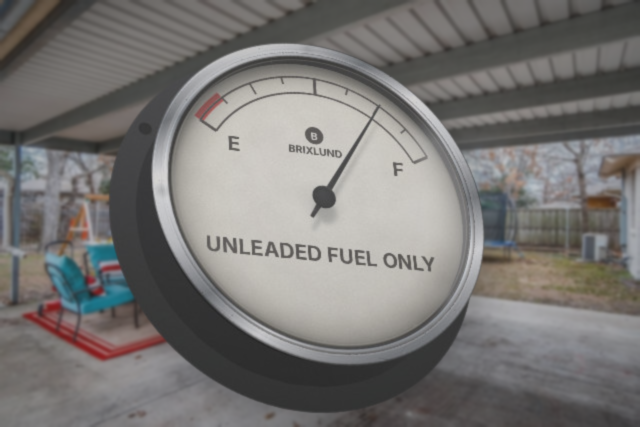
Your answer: 0.75
